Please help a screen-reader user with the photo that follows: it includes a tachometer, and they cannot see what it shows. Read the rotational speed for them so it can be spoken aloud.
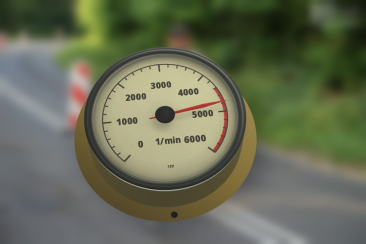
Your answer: 4800 rpm
